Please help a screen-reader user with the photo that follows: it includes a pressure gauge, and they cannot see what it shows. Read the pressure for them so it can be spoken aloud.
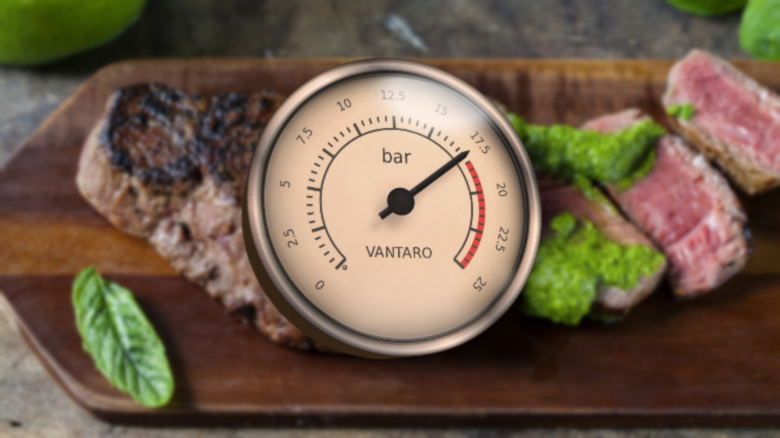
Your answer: 17.5 bar
